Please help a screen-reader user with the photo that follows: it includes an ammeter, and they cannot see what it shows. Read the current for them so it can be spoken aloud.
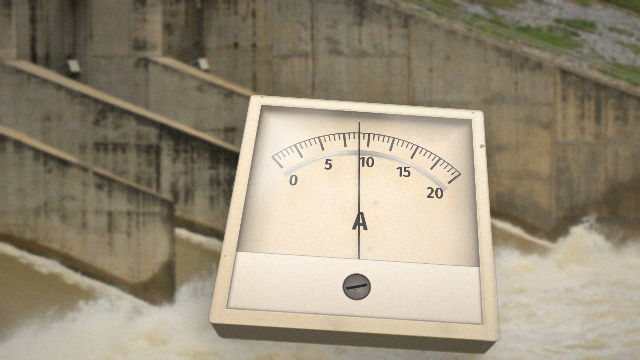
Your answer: 9 A
